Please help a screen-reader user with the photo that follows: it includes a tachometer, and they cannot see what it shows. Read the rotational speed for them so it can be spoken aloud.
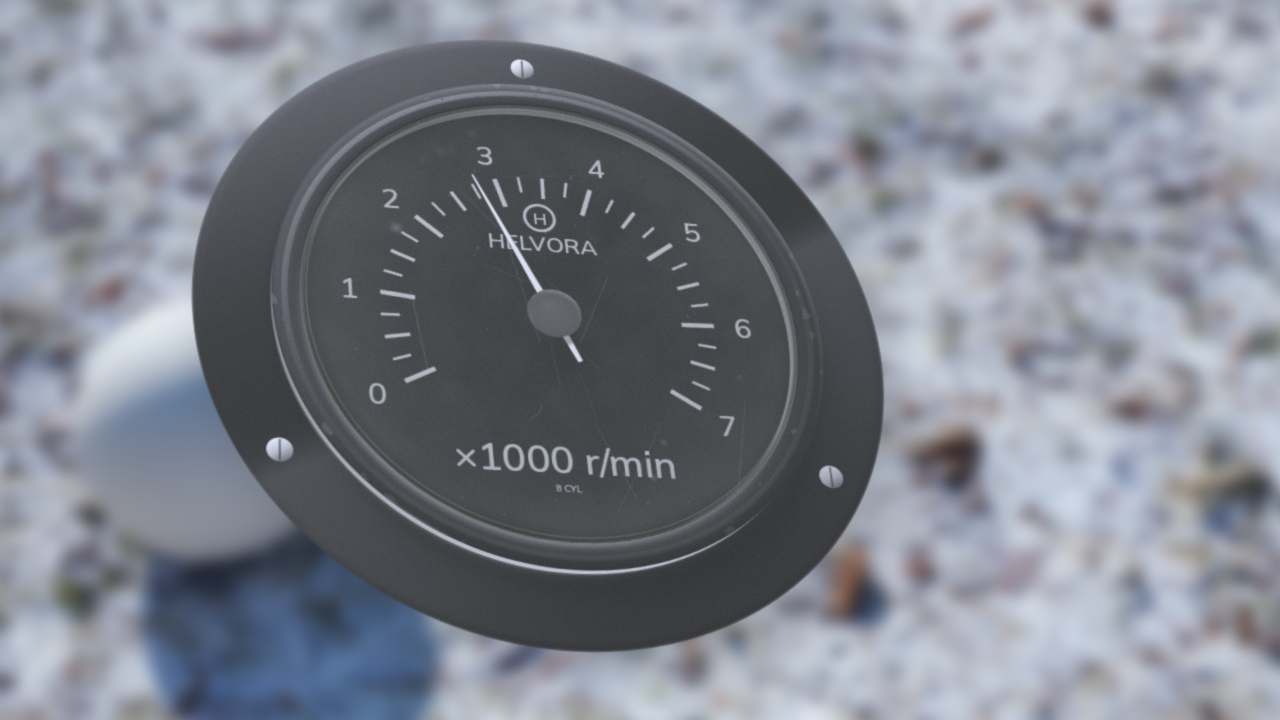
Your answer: 2750 rpm
